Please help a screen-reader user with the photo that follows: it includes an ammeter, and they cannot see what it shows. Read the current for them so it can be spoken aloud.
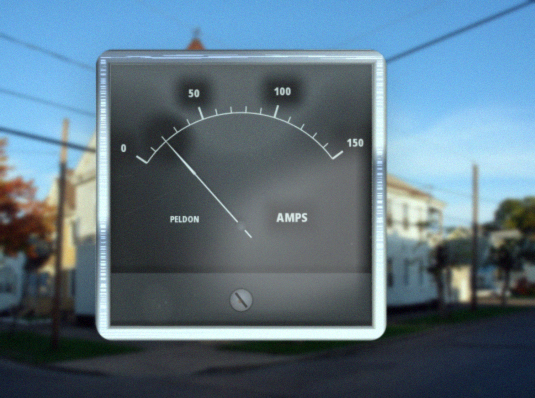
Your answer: 20 A
